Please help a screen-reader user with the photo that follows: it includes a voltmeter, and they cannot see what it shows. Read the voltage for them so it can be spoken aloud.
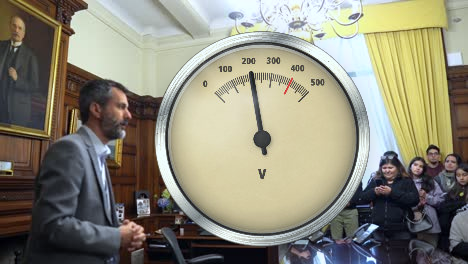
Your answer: 200 V
